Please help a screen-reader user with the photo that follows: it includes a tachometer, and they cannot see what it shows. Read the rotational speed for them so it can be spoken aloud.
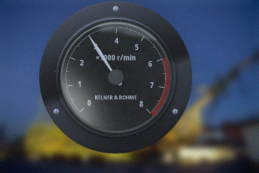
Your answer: 3000 rpm
